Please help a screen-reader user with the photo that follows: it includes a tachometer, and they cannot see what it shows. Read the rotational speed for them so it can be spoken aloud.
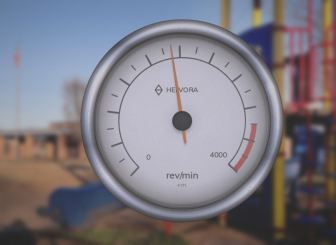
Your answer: 1900 rpm
